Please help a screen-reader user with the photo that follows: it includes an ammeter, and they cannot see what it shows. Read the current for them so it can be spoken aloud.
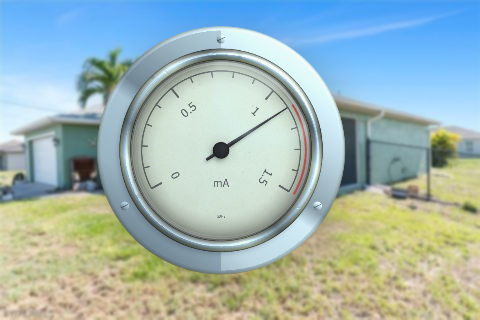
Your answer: 1.1 mA
